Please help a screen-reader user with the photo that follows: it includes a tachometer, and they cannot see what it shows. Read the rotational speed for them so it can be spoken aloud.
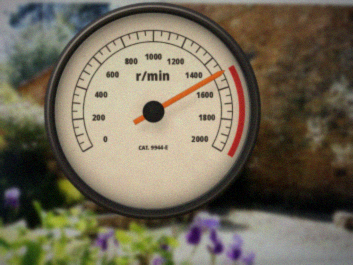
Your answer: 1500 rpm
